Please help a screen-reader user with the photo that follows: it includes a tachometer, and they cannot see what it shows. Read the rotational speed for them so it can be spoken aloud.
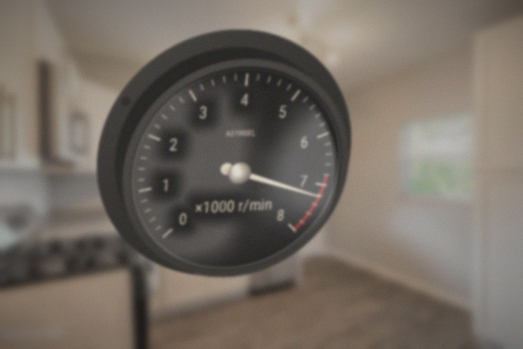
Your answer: 7200 rpm
